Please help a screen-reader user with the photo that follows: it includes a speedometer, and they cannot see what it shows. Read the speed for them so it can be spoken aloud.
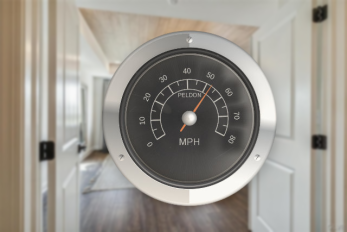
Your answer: 52.5 mph
